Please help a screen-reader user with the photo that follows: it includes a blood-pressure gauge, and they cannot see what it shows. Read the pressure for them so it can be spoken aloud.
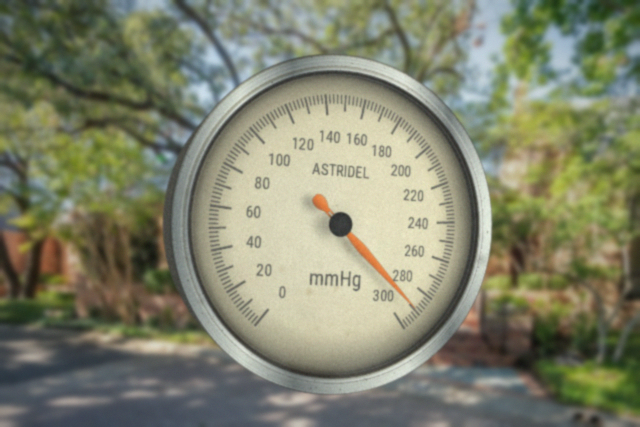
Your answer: 290 mmHg
